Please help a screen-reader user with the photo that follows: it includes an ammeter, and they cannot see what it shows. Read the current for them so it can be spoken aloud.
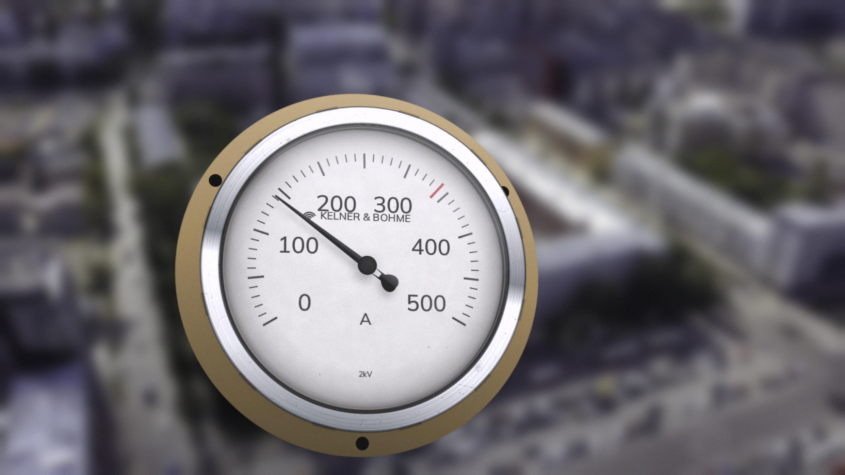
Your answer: 140 A
